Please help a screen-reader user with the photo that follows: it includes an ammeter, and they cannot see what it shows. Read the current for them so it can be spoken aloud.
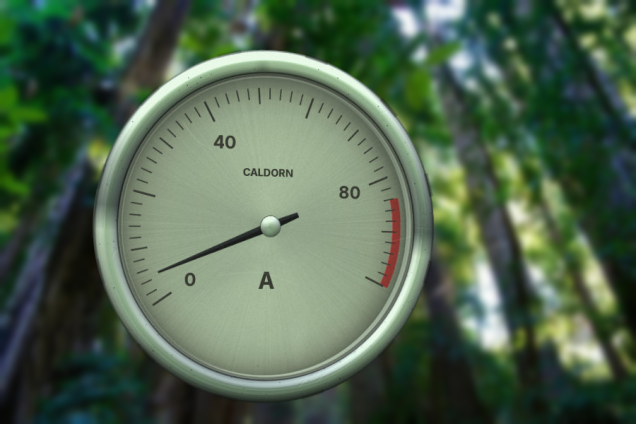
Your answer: 5 A
